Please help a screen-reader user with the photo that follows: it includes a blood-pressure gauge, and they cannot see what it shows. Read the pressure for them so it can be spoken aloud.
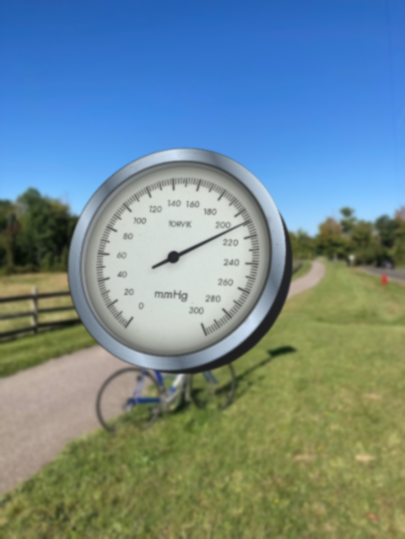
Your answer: 210 mmHg
